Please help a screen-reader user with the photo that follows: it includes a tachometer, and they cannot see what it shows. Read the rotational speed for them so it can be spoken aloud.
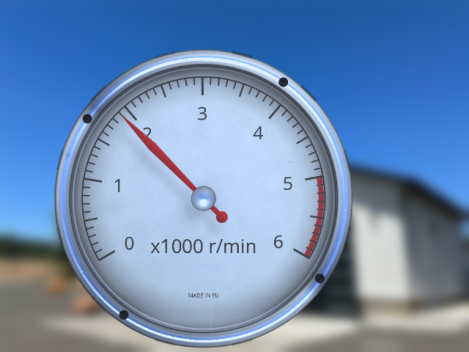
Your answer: 1900 rpm
